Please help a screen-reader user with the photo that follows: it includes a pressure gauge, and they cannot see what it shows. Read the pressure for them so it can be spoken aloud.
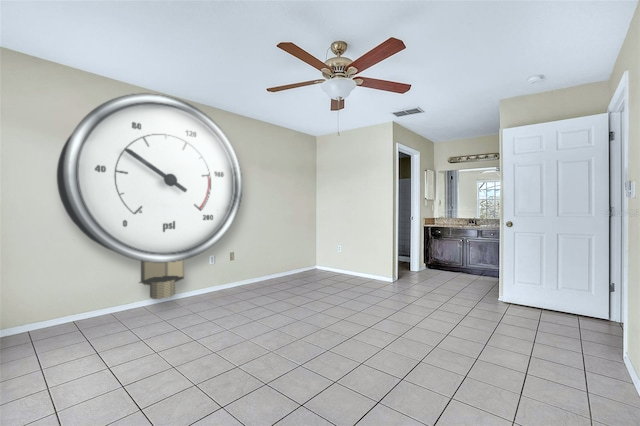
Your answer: 60 psi
